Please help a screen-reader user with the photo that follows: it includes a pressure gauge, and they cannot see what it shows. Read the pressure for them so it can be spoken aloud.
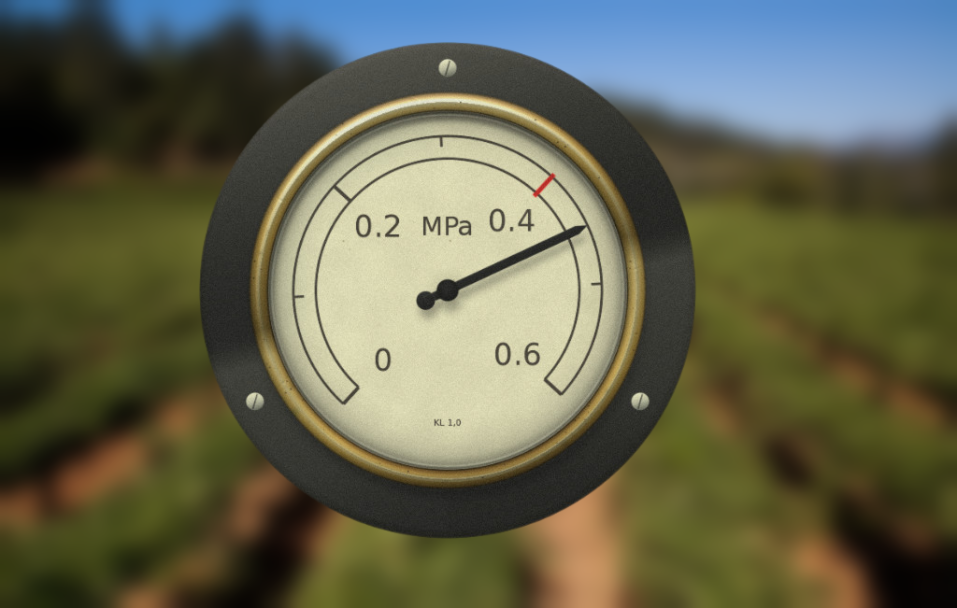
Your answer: 0.45 MPa
